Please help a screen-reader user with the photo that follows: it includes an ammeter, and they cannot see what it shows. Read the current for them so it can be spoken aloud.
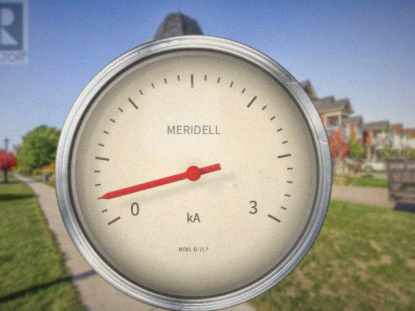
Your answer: 0.2 kA
